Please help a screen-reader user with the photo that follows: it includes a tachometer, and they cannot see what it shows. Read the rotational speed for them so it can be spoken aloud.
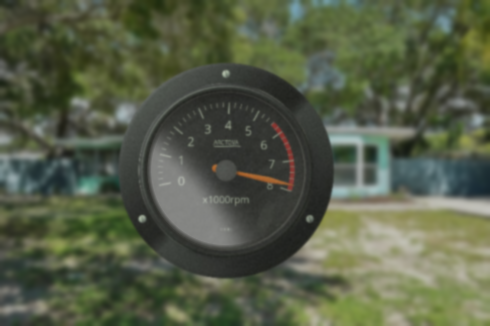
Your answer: 7800 rpm
